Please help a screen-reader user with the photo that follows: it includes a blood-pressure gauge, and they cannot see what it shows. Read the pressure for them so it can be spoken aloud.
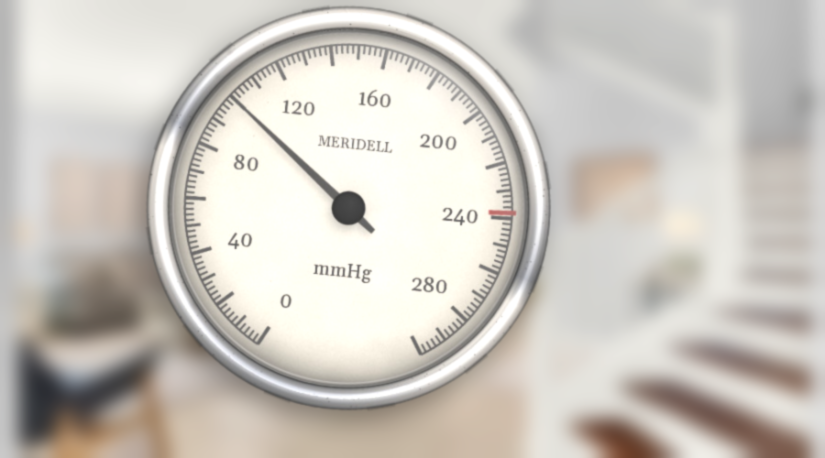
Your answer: 100 mmHg
